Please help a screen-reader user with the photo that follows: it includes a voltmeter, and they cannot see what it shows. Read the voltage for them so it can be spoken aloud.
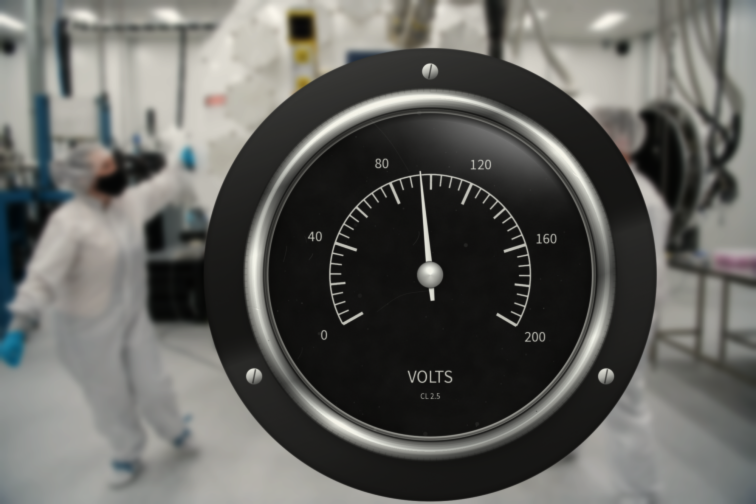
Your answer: 95 V
